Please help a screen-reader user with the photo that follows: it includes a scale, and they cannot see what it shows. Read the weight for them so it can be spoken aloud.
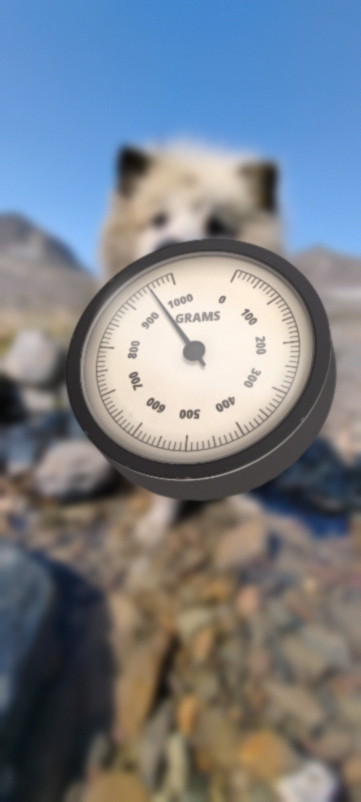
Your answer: 950 g
